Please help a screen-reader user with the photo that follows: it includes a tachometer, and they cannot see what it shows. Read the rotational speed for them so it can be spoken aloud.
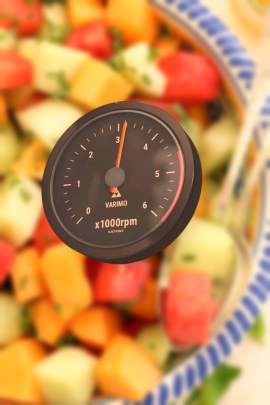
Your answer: 3200 rpm
